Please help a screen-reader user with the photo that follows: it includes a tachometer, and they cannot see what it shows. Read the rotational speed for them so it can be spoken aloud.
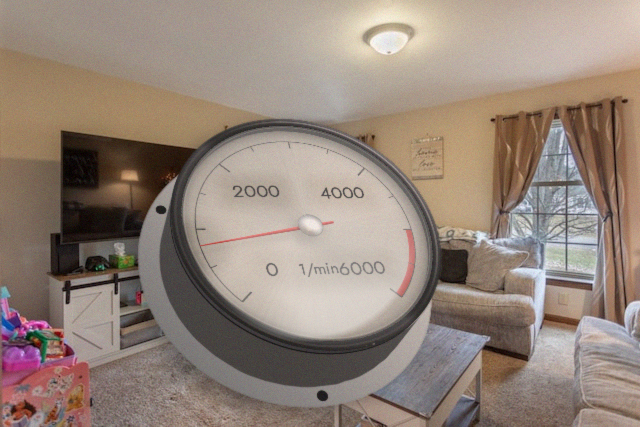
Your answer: 750 rpm
